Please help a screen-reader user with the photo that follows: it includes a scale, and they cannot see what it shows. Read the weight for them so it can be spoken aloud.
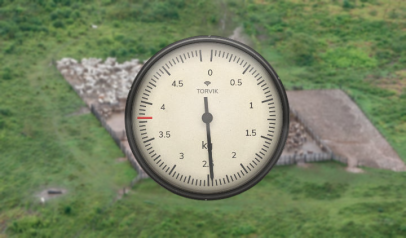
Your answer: 2.45 kg
